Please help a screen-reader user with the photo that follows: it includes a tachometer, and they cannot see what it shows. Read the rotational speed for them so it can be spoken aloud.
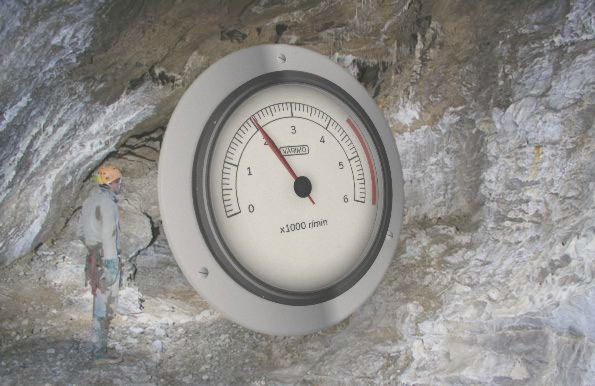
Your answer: 2000 rpm
